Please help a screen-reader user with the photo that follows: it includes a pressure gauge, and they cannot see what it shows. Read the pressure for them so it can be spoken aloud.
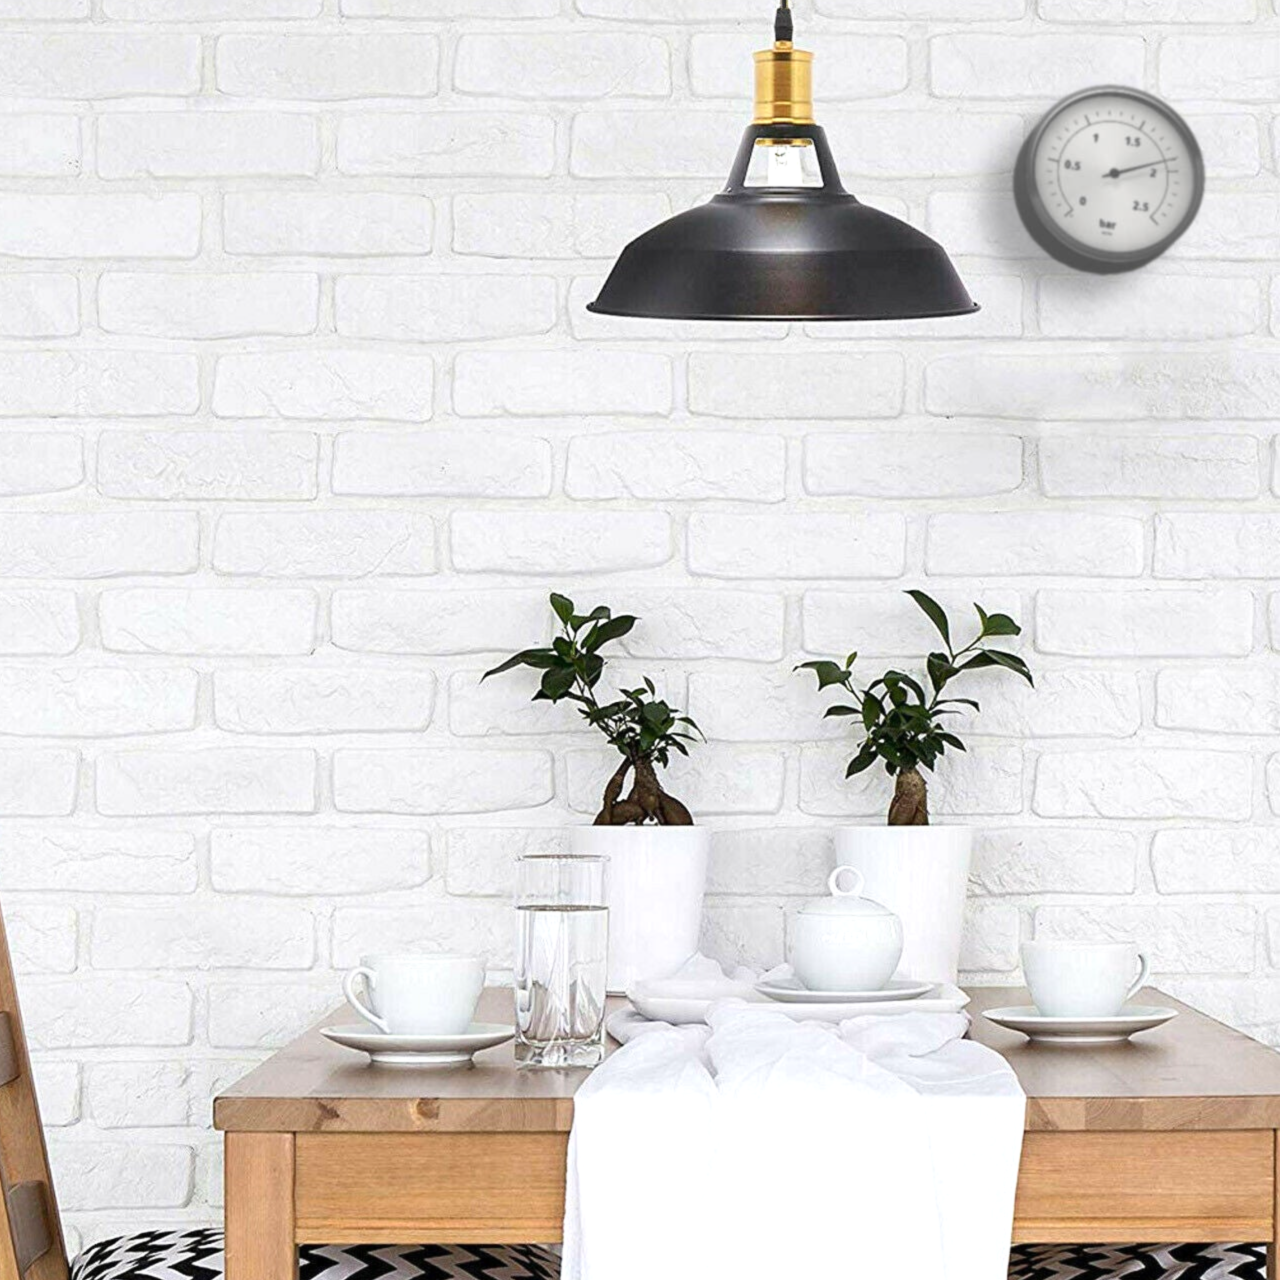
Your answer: 1.9 bar
